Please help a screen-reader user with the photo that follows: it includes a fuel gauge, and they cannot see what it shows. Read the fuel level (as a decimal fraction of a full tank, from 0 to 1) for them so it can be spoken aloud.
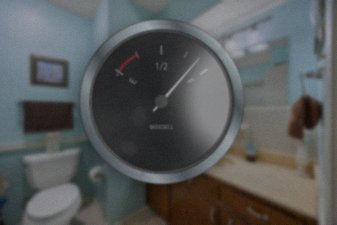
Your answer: 0.875
